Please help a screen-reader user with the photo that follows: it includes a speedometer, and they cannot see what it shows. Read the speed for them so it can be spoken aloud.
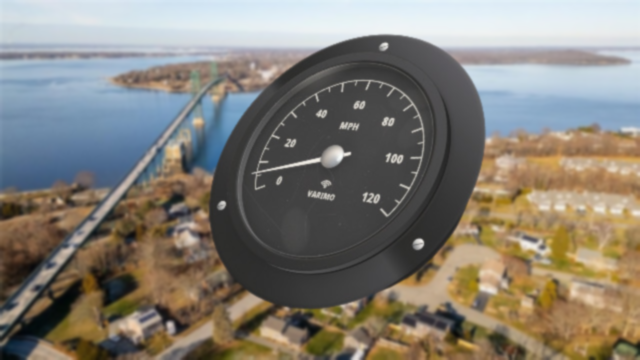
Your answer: 5 mph
